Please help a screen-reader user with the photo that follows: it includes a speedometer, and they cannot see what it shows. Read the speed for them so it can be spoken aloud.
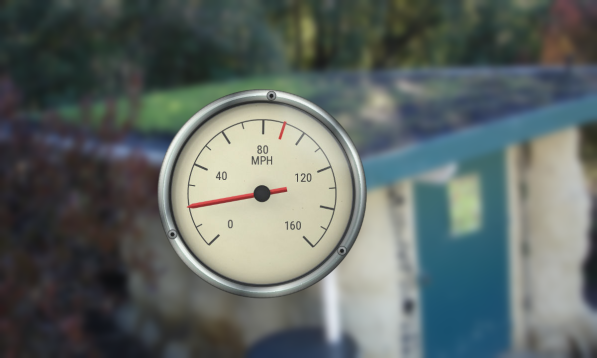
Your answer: 20 mph
